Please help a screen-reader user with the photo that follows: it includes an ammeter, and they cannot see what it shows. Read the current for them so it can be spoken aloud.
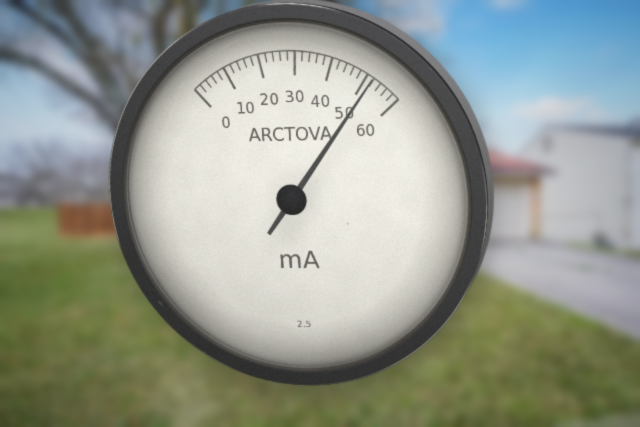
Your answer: 52 mA
